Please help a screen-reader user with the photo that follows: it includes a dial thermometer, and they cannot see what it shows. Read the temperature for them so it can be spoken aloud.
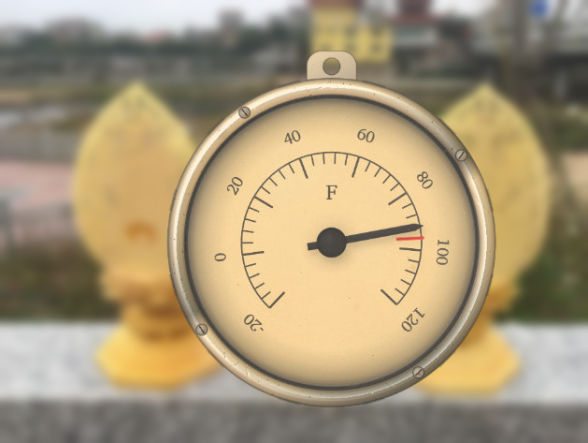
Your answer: 92 °F
